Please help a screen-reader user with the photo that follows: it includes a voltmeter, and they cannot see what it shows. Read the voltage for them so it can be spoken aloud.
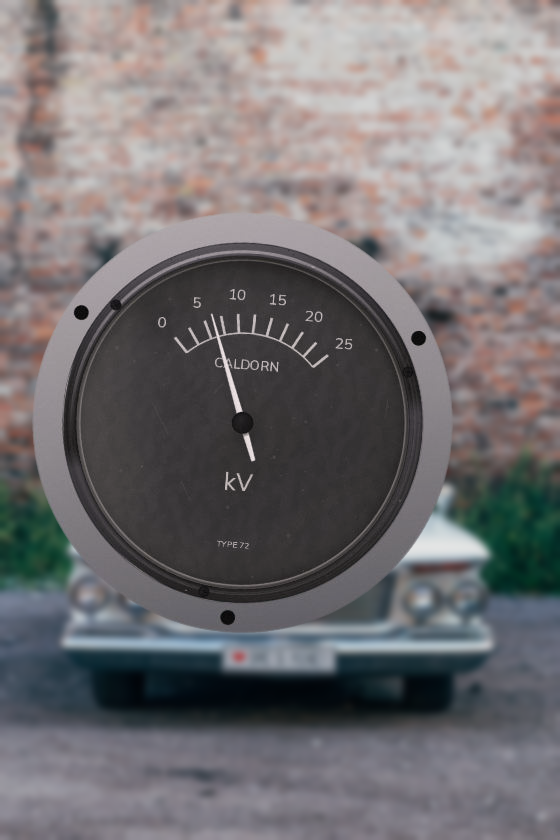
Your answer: 6.25 kV
